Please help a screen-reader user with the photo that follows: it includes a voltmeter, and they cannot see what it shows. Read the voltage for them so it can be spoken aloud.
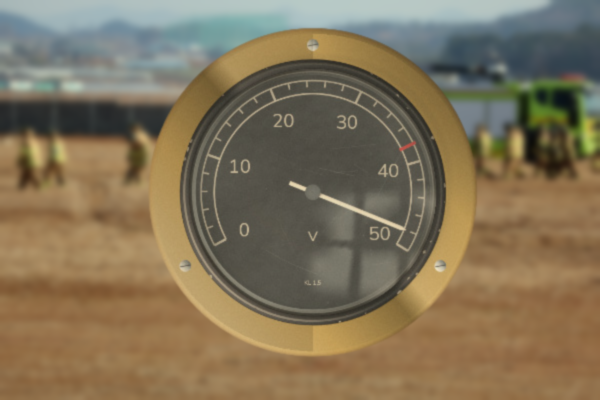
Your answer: 48 V
